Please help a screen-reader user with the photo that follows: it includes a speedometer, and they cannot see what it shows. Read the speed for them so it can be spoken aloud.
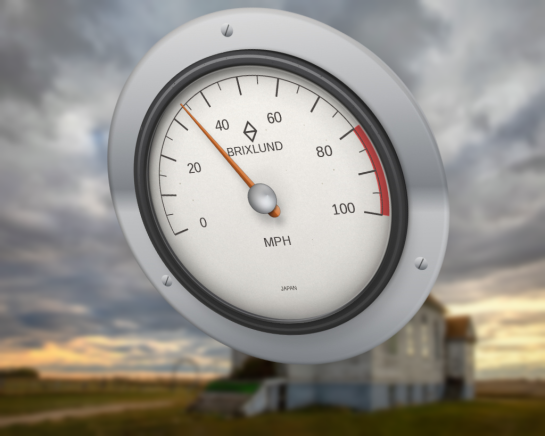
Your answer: 35 mph
